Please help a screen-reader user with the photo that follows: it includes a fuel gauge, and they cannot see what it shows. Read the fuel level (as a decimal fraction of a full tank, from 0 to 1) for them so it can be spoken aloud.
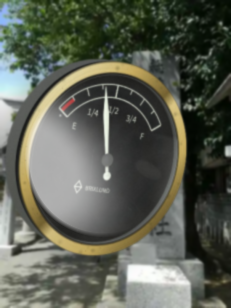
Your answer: 0.375
